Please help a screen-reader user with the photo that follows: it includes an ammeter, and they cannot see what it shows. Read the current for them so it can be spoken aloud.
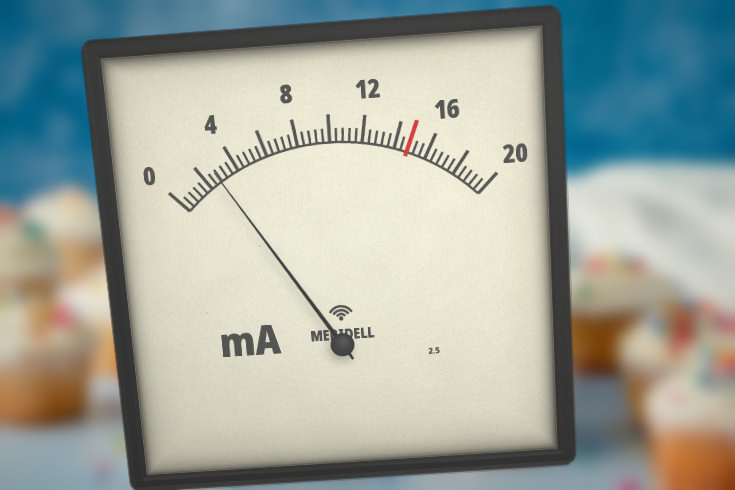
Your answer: 2.8 mA
